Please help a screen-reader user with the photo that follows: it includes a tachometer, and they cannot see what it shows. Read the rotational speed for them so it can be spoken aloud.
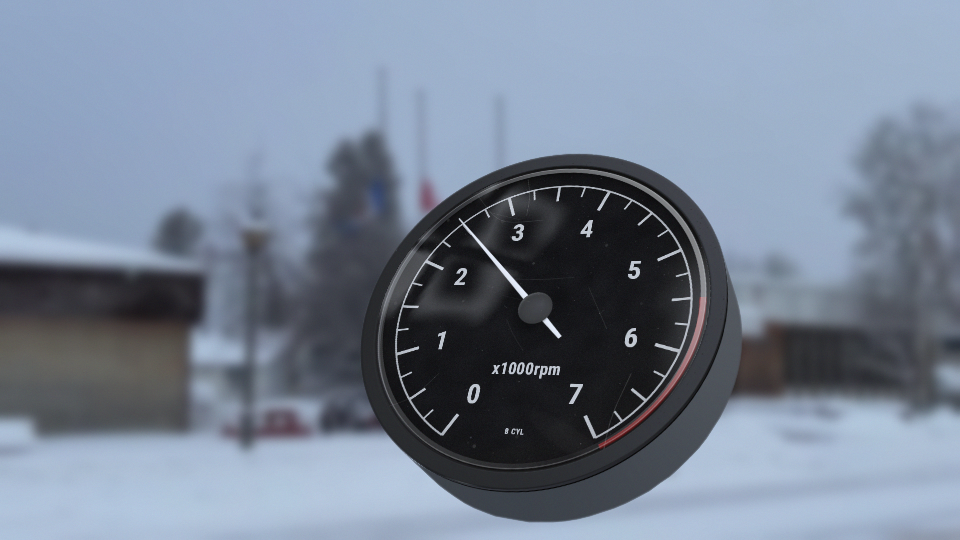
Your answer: 2500 rpm
